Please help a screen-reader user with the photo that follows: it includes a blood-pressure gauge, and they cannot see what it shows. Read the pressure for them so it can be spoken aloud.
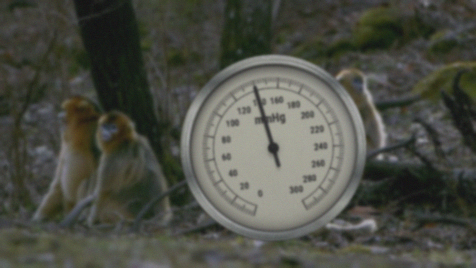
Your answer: 140 mmHg
